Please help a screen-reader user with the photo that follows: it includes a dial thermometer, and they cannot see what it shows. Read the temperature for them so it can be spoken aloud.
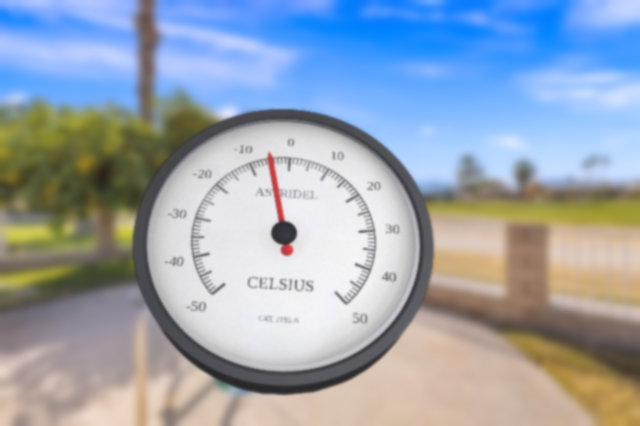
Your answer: -5 °C
